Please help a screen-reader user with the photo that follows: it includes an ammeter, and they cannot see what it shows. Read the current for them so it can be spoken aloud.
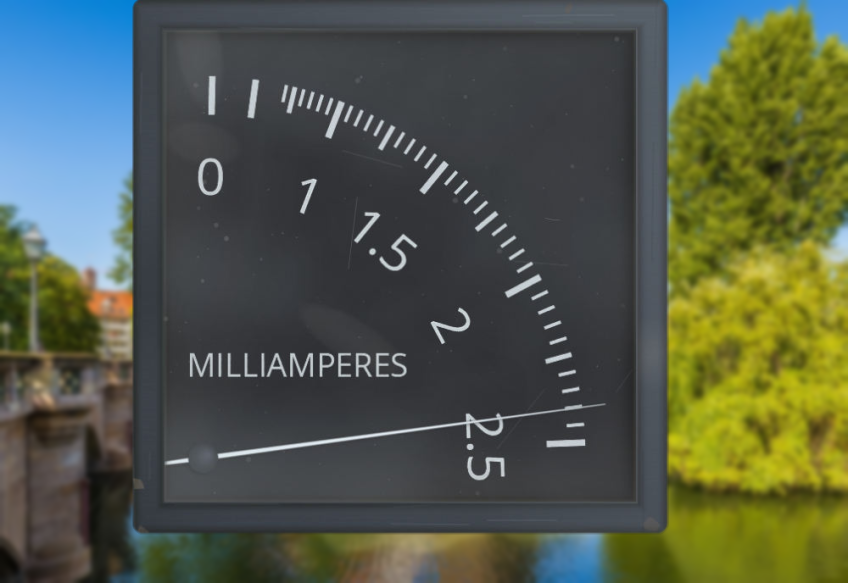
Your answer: 2.4 mA
